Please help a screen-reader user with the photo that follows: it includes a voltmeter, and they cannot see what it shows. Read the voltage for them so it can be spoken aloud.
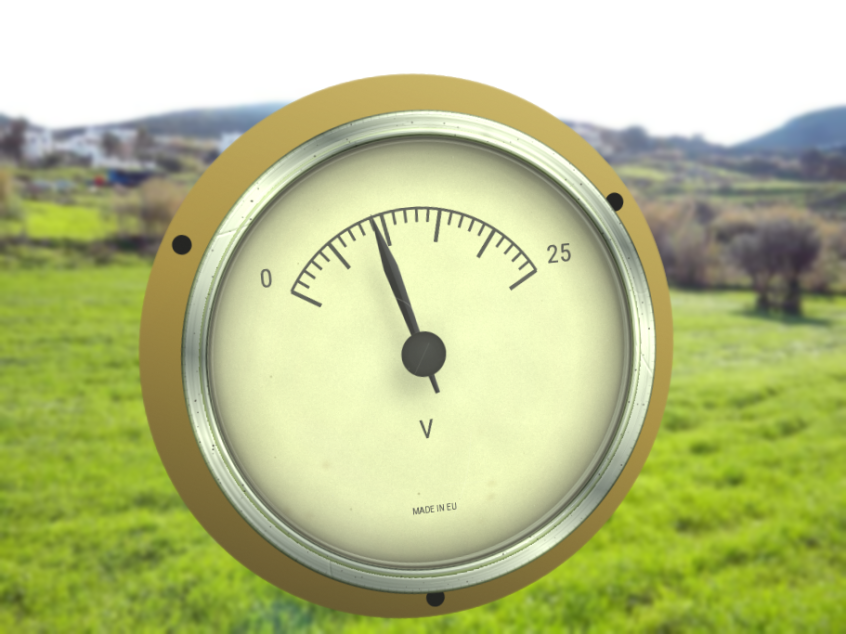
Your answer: 9 V
